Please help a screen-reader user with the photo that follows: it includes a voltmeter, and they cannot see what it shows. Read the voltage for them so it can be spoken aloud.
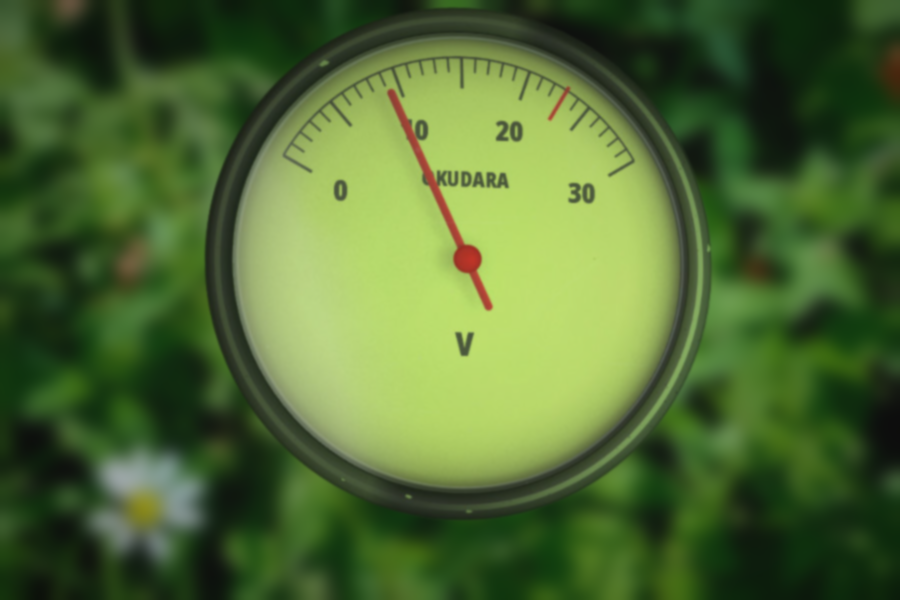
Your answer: 9 V
